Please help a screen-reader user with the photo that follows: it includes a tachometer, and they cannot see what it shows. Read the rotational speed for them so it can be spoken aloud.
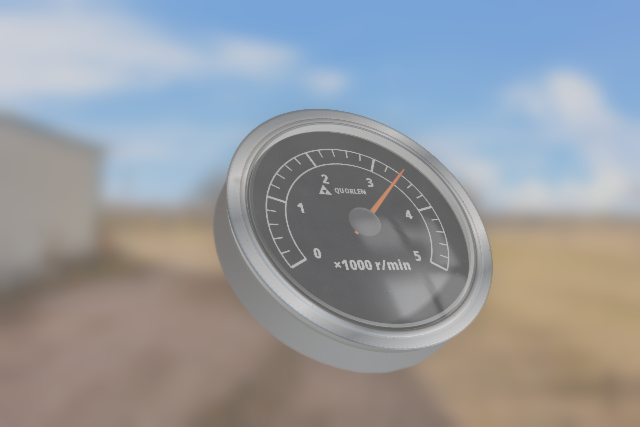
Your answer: 3400 rpm
